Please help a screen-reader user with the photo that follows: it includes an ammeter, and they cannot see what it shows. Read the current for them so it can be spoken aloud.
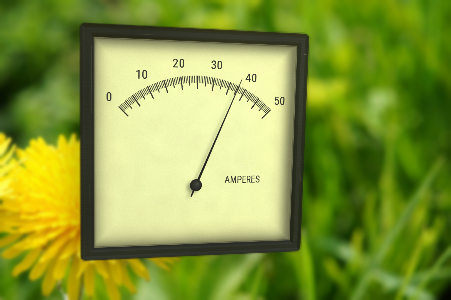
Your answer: 37.5 A
